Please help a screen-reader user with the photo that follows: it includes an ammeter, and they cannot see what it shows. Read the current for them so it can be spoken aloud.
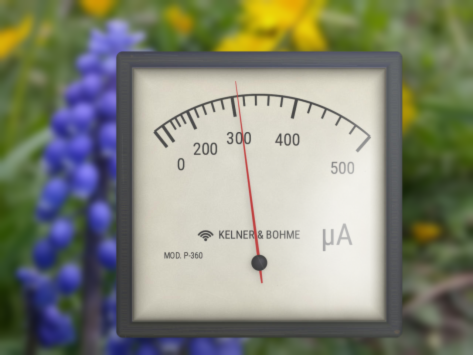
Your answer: 310 µA
